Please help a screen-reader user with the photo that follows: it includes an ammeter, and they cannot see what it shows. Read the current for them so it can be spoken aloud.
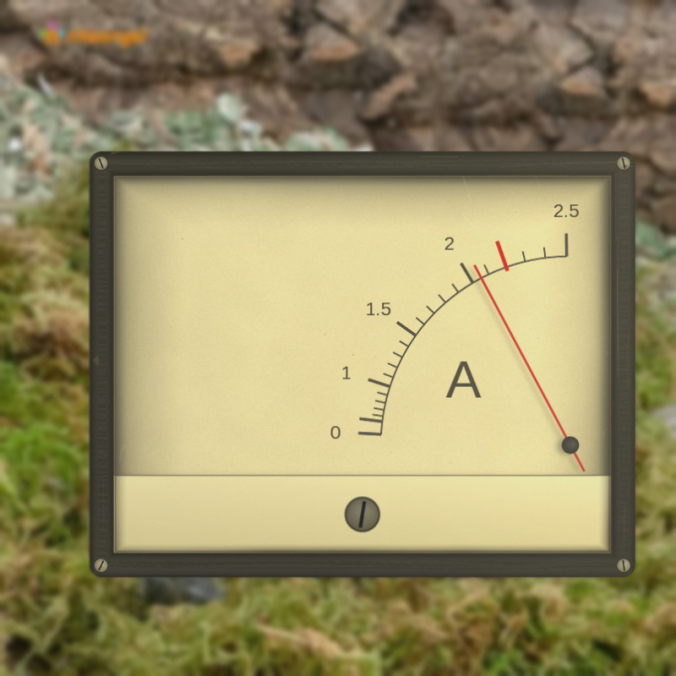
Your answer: 2.05 A
